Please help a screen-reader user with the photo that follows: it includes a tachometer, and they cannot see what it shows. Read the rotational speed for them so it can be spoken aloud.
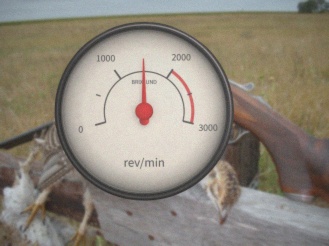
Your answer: 1500 rpm
